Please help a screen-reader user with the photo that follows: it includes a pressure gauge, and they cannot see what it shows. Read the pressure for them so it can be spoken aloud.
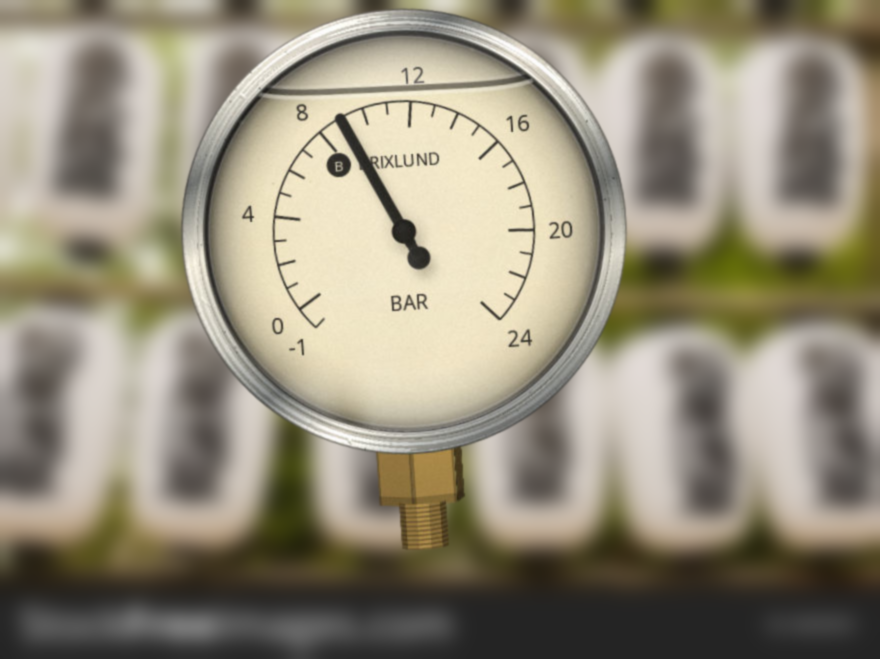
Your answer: 9 bar
